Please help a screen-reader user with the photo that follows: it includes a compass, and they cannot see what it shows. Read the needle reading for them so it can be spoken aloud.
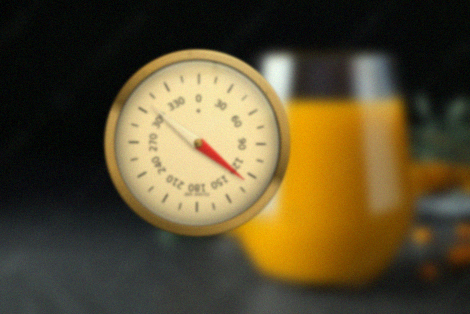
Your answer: 127.5 °
